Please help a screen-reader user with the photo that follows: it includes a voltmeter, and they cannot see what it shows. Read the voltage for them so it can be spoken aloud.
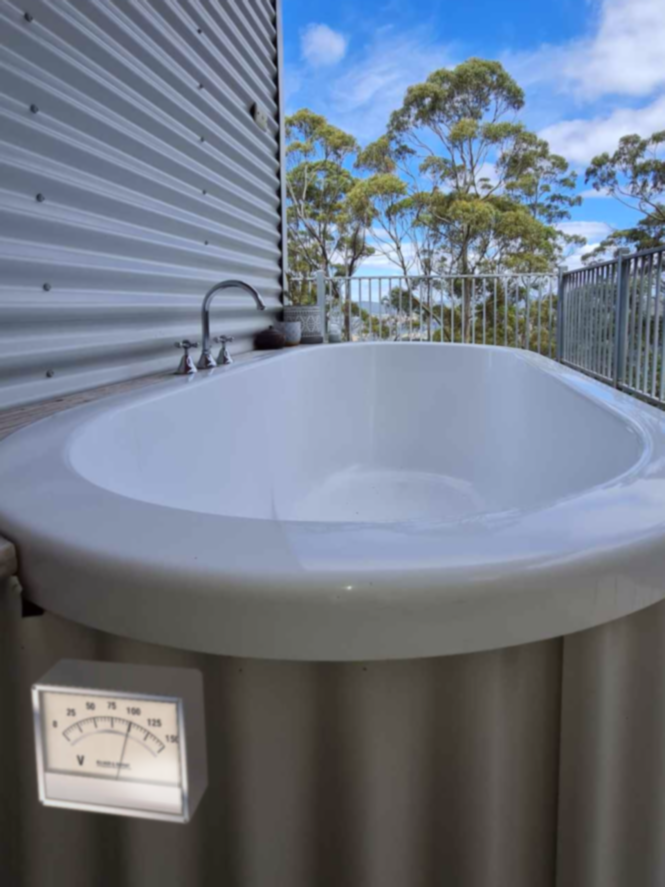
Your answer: 100 V
